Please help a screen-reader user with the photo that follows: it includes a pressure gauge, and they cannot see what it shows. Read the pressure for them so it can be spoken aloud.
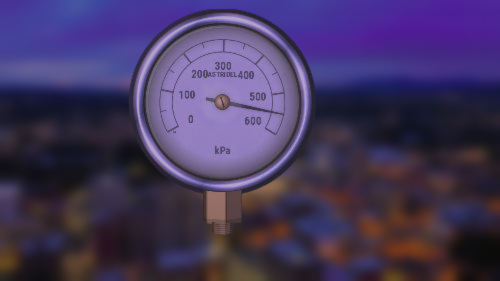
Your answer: 550 kPa
